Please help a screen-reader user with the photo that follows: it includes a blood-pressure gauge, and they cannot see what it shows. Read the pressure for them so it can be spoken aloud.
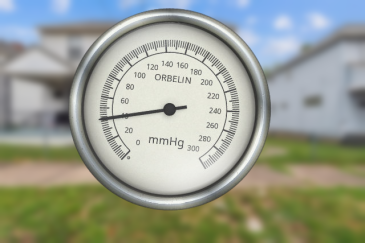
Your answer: 40 mmHg
